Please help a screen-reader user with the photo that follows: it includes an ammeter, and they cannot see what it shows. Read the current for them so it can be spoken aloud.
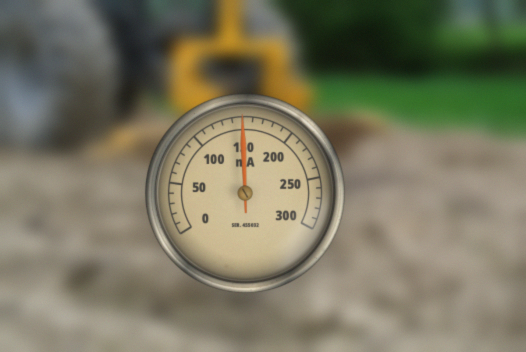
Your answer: 150 mA
